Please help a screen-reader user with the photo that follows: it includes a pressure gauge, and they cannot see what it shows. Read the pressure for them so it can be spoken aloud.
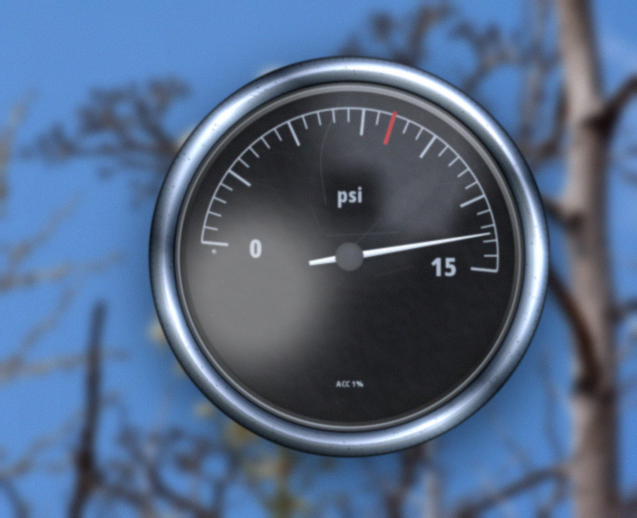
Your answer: 13.75 psi
